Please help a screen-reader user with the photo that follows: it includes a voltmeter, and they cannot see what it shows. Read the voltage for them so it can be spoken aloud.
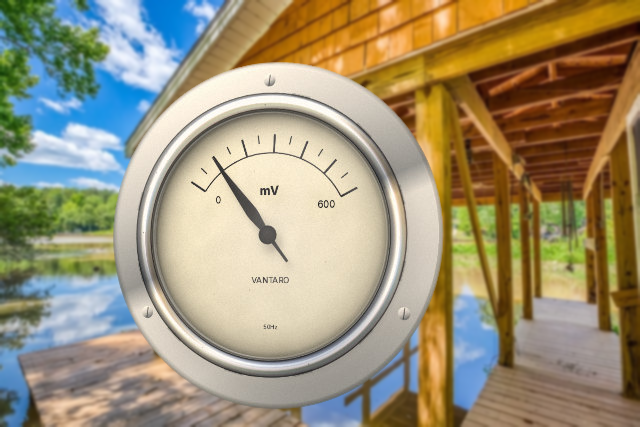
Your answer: 100 mV
